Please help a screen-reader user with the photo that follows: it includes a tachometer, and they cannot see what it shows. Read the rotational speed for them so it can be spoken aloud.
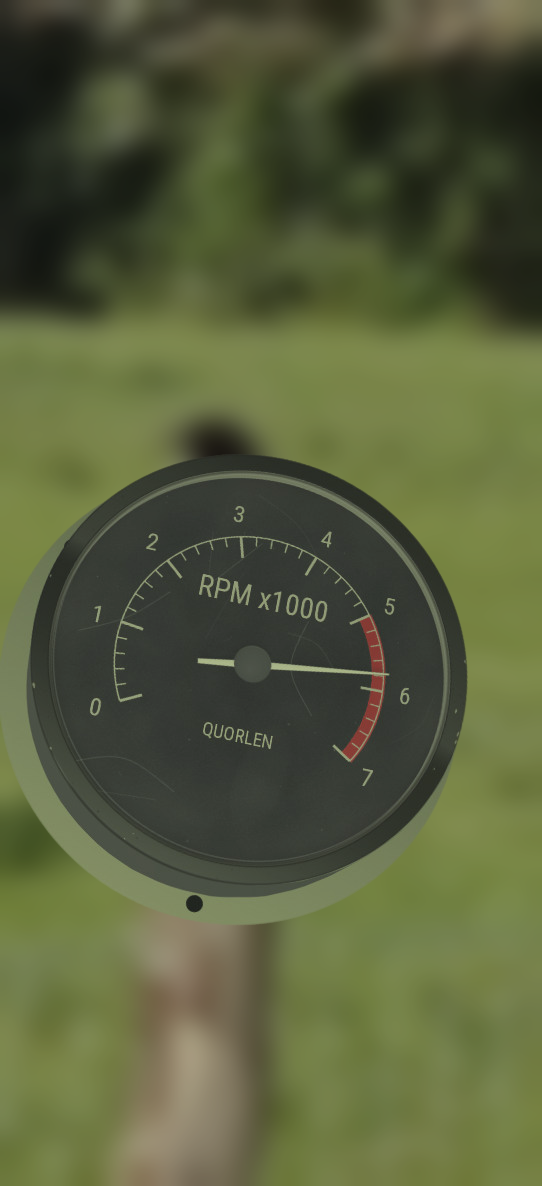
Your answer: 5800 rpm
